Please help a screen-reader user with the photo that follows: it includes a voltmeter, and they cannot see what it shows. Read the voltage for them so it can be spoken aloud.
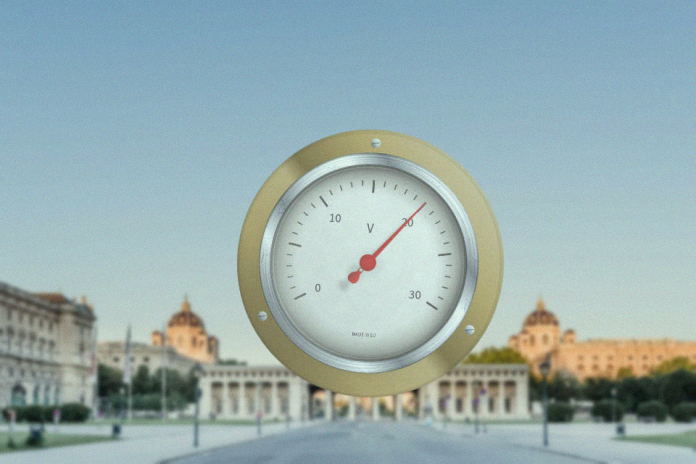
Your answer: 20 V
